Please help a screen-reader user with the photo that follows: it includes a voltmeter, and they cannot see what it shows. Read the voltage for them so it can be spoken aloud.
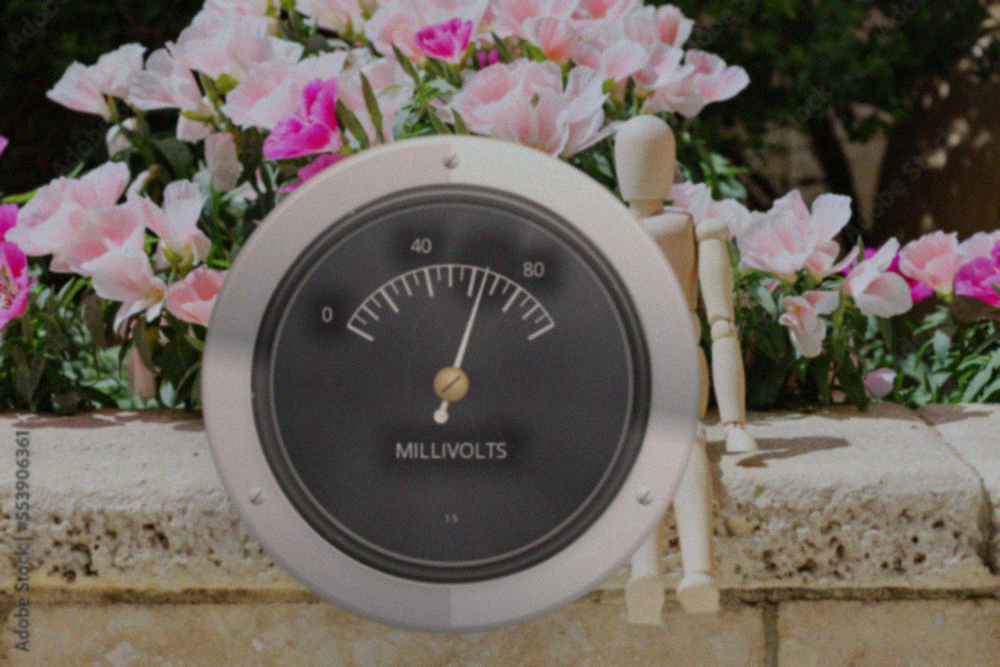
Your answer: 65 mV
